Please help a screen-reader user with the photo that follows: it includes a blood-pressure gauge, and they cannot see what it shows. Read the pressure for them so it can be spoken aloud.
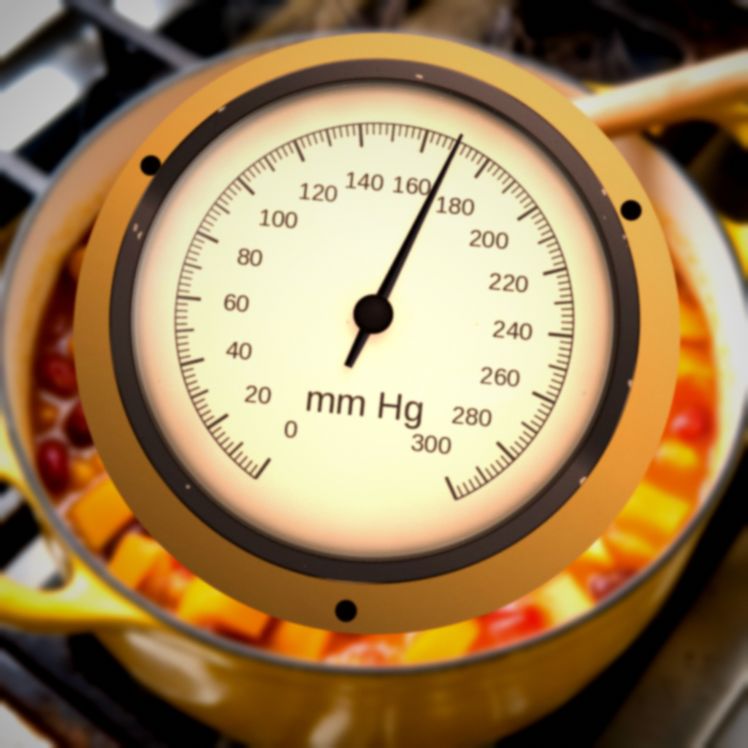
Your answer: 170 mmHg
